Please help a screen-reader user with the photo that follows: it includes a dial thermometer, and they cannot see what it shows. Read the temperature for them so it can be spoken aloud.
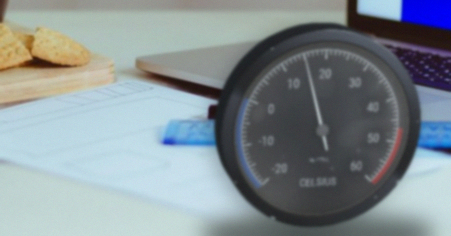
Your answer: 15 °C
